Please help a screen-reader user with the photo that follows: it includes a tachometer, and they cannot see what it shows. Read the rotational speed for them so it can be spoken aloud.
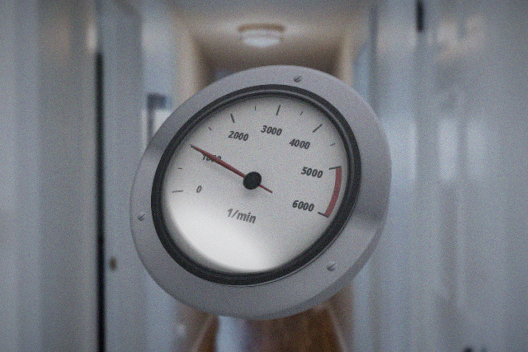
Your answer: 1000 rpm
